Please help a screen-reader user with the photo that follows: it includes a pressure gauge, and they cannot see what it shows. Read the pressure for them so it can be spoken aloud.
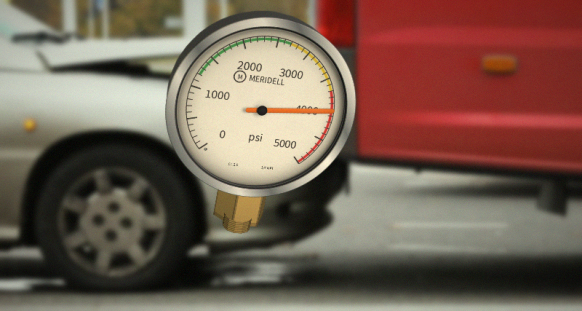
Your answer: 4000 psi
